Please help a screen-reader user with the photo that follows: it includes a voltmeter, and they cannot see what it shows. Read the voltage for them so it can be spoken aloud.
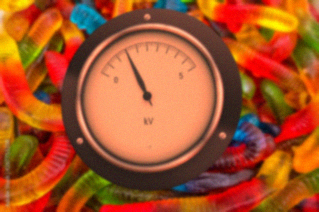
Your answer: 1.5 kV
